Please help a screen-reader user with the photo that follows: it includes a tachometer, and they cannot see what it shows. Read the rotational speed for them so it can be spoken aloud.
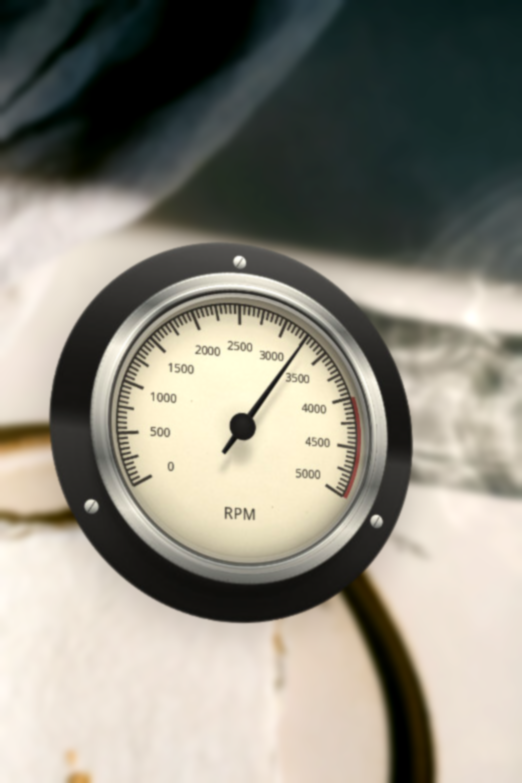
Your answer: 3250 rpm
